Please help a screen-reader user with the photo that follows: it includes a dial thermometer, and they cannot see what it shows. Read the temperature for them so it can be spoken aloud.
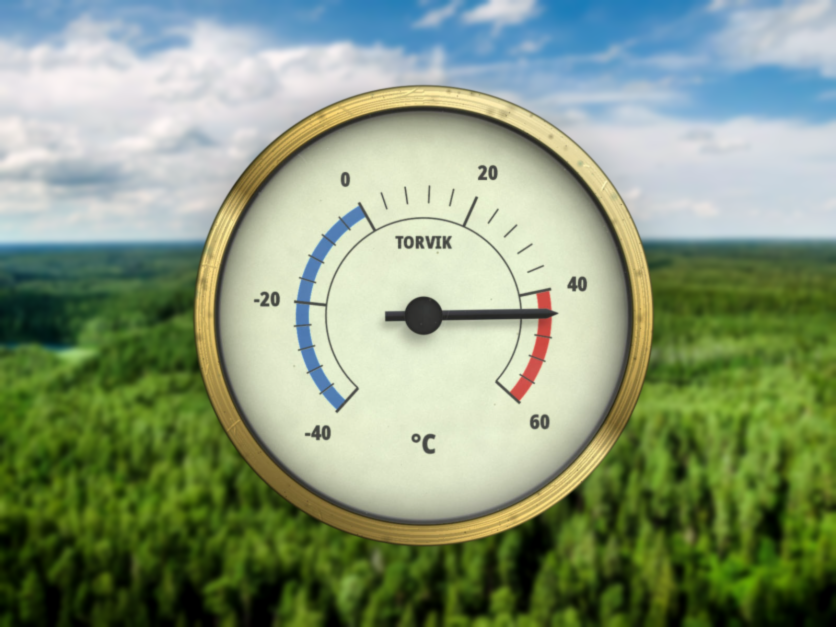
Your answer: 44 °C
